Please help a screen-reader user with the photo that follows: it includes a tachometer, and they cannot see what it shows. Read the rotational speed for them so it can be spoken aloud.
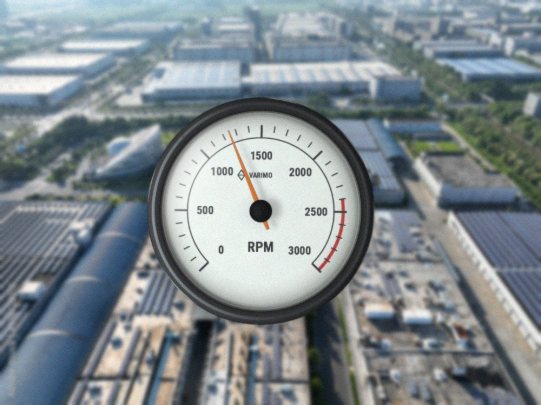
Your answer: 1250 rpm
